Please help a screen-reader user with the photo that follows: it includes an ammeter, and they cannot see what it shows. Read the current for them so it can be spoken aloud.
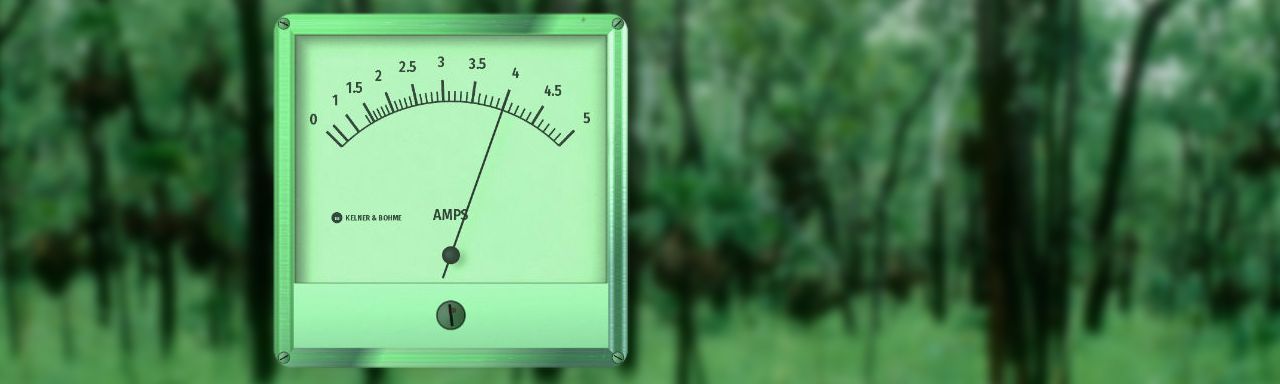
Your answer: 4 A
